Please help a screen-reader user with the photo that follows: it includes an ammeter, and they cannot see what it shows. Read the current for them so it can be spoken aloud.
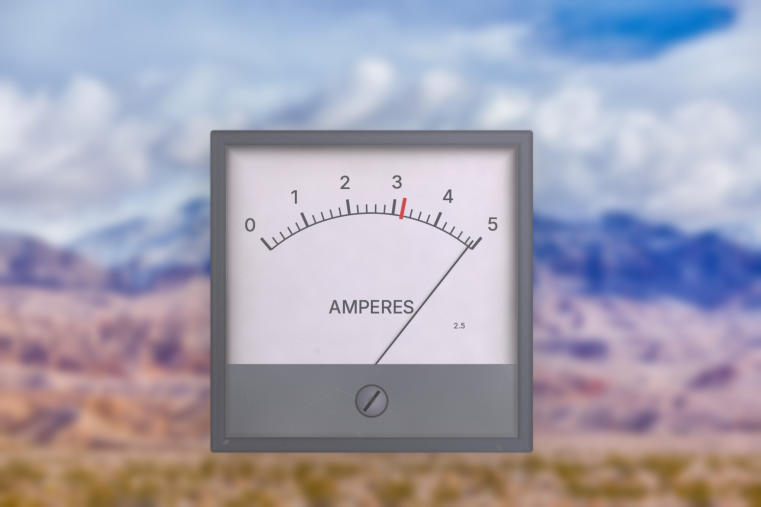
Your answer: 4.9 A
